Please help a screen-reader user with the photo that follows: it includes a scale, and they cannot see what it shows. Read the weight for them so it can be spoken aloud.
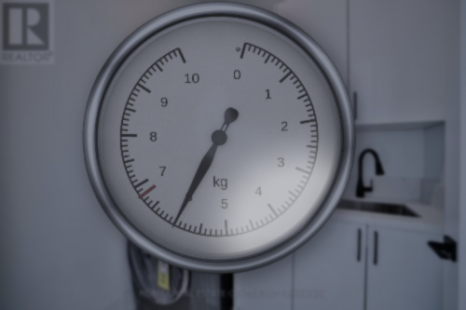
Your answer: 6 kg
